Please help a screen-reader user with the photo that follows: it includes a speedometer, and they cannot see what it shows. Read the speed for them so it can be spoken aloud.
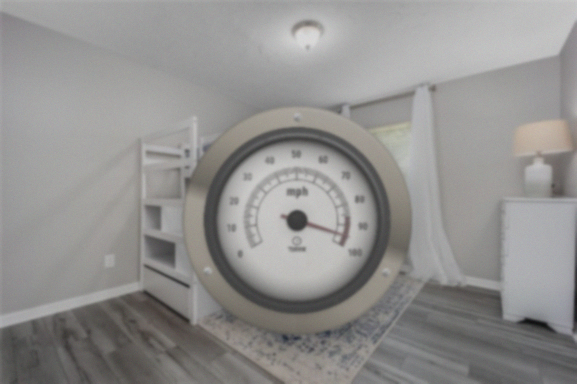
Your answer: 95 mph
